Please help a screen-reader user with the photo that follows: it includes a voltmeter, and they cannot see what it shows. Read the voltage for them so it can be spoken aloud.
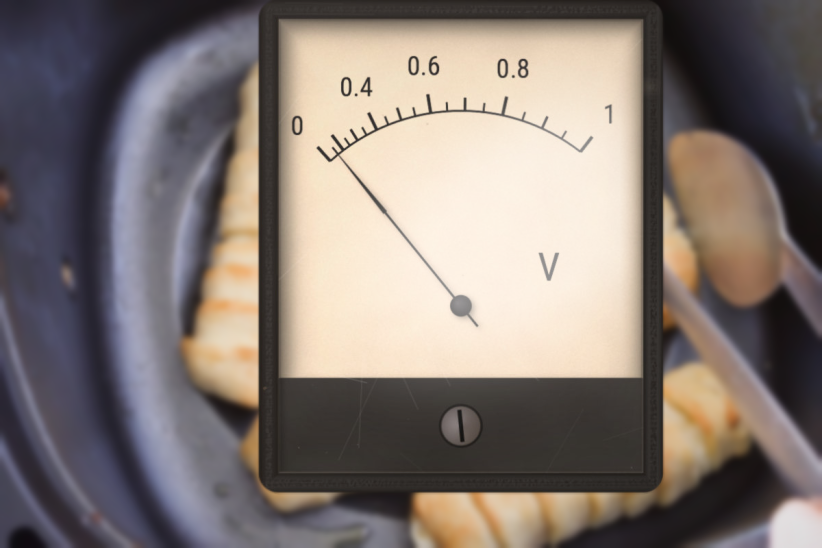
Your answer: 0.15 V
